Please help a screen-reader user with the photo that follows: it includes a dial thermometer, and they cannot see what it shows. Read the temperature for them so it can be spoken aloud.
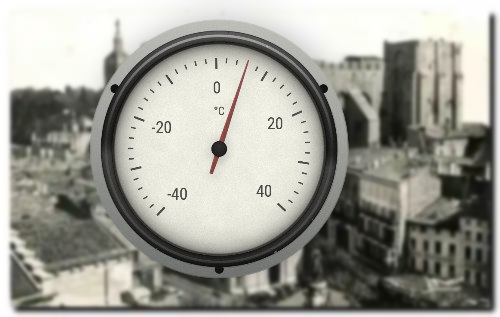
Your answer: 6 °C
